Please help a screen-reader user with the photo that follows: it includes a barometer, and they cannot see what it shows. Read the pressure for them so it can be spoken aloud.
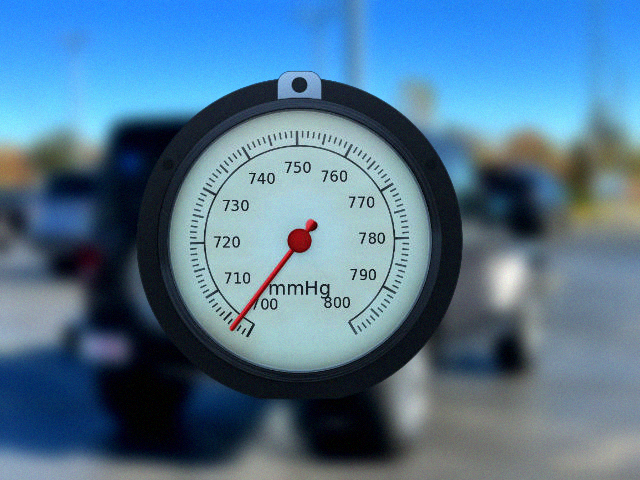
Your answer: 703 mmHg
